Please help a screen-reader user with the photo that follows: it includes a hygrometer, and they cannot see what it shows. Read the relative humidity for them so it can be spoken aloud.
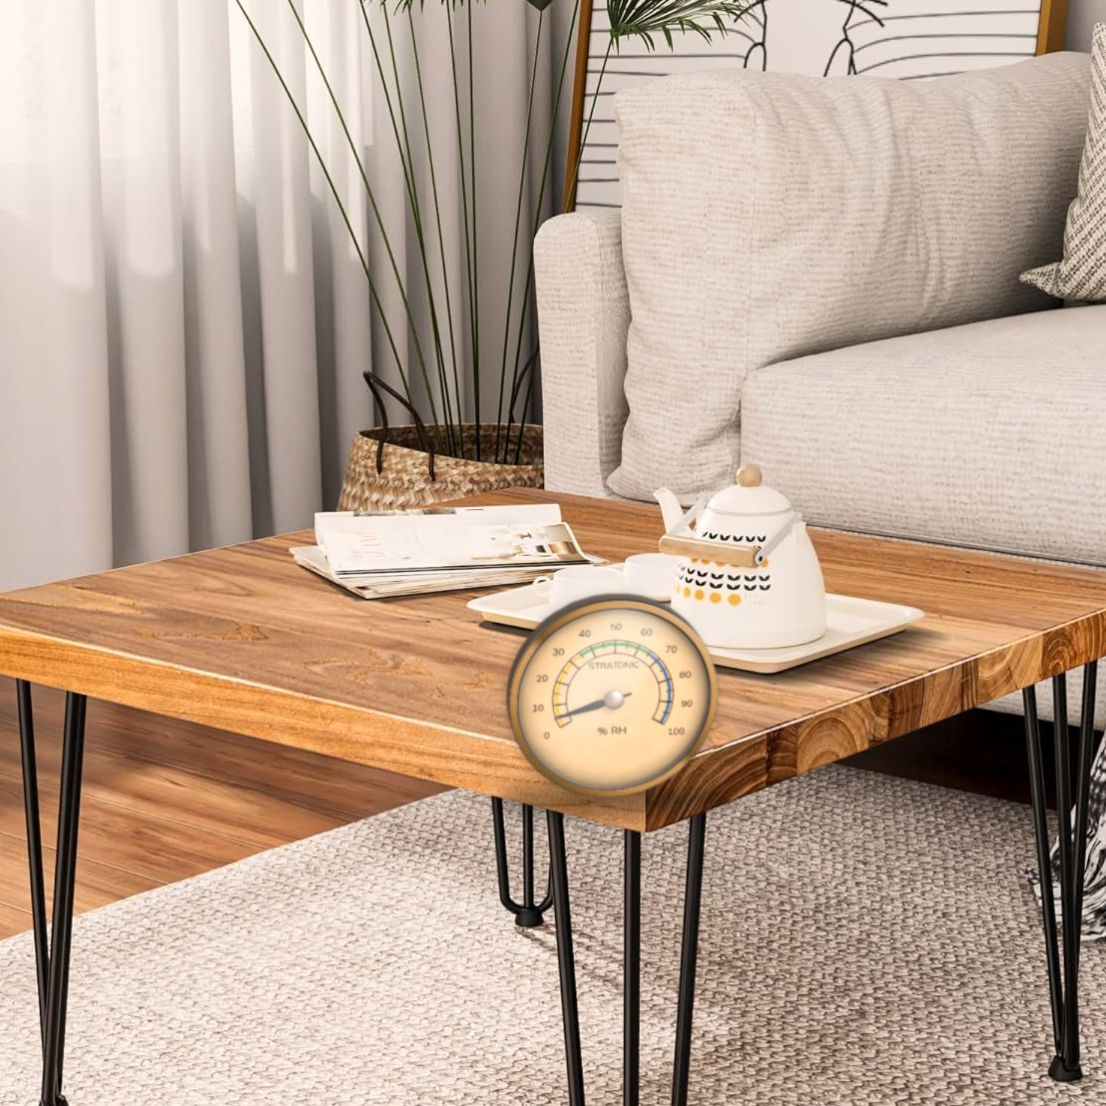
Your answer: 5 %
